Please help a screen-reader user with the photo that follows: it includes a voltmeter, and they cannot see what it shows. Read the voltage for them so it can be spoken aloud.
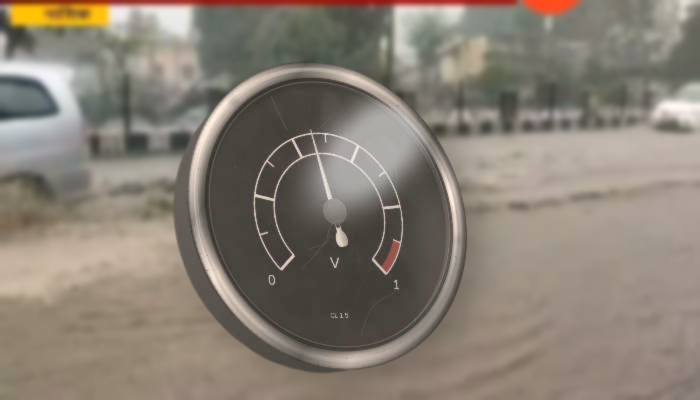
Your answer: 0.45 V
